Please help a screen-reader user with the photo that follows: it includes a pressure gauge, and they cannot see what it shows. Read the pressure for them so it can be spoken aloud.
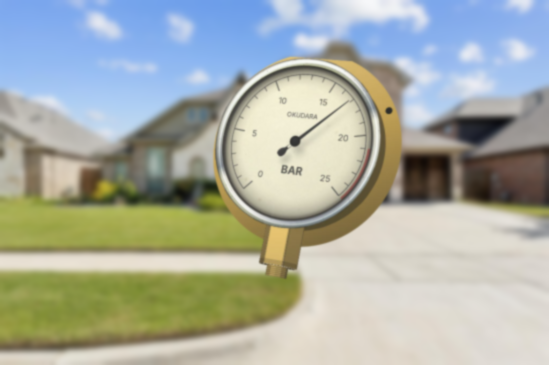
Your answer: 17 bar
